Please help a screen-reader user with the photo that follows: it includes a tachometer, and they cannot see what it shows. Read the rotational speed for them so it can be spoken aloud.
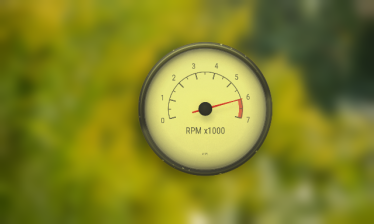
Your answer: 6000 rpm
